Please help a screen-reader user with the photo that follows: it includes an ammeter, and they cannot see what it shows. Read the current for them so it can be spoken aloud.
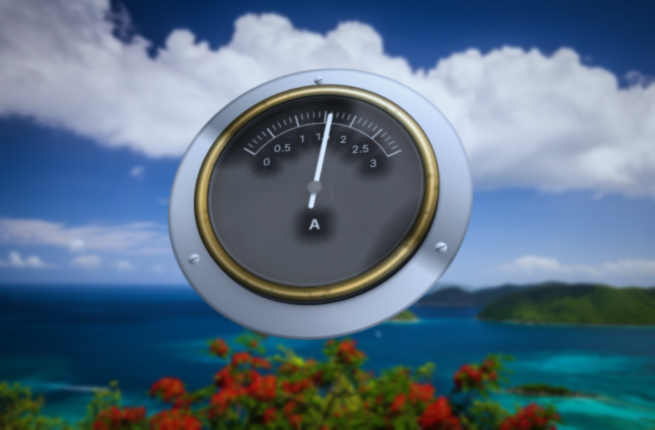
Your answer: 1.6 A
